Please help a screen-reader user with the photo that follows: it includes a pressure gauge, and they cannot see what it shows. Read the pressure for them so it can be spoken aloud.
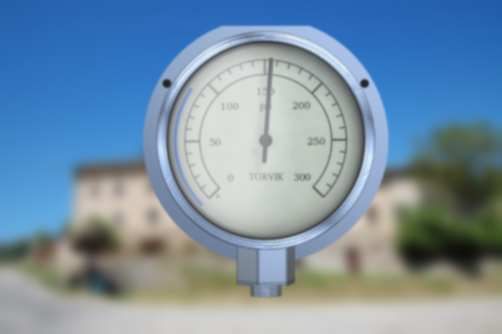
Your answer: 155 psi
